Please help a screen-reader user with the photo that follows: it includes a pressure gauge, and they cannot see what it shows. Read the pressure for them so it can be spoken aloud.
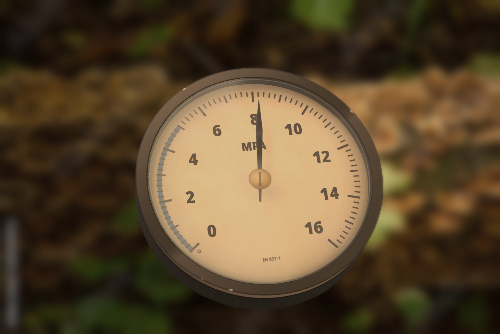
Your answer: 8.2 MPa
